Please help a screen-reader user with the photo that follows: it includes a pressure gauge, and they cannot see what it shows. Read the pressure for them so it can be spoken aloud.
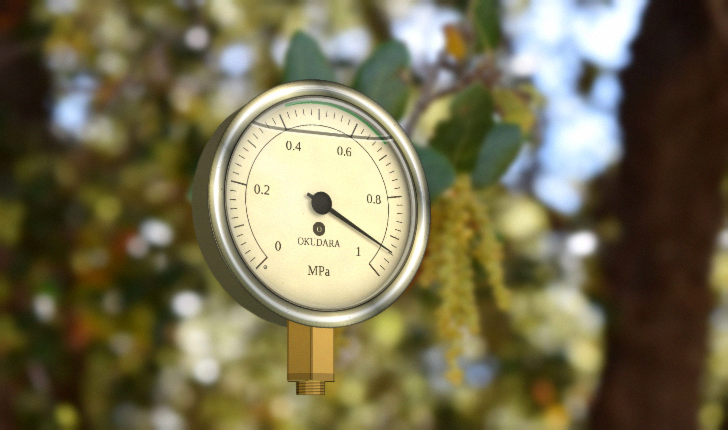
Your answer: 0.94 MPa
